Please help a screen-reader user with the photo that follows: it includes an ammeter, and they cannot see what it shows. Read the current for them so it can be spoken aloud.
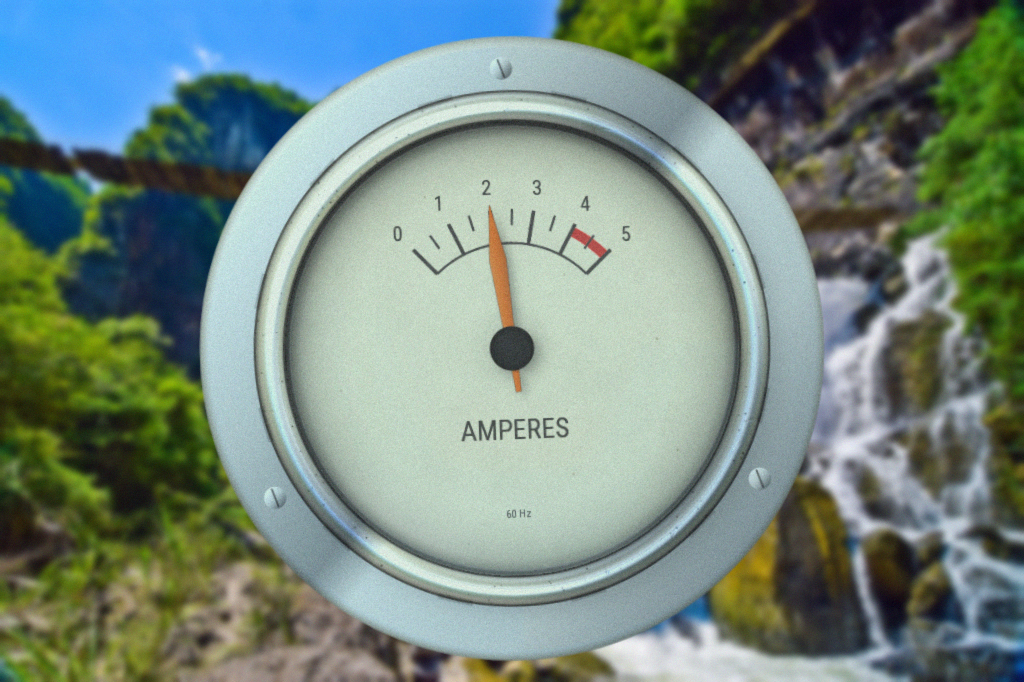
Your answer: 2 A
